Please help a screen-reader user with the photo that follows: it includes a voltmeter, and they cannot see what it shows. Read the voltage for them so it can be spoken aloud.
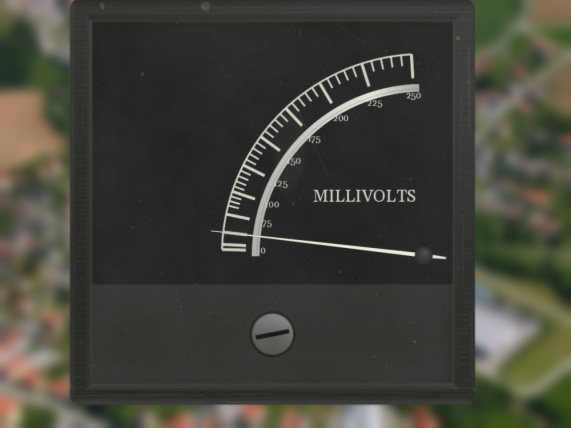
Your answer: 50 mV
